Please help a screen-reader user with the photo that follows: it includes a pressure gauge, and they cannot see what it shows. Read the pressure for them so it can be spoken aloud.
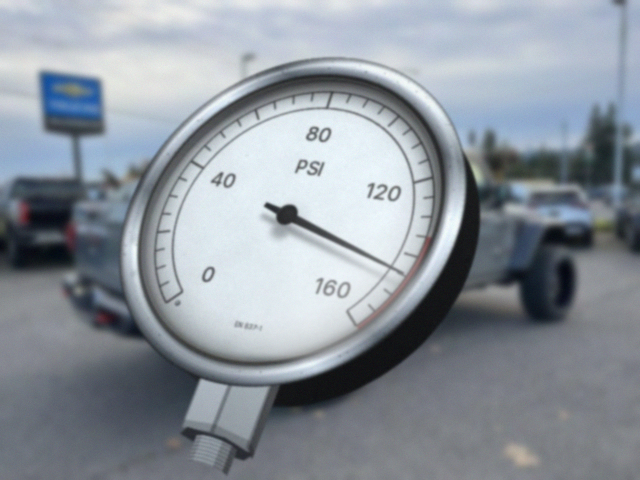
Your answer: 145 psi
